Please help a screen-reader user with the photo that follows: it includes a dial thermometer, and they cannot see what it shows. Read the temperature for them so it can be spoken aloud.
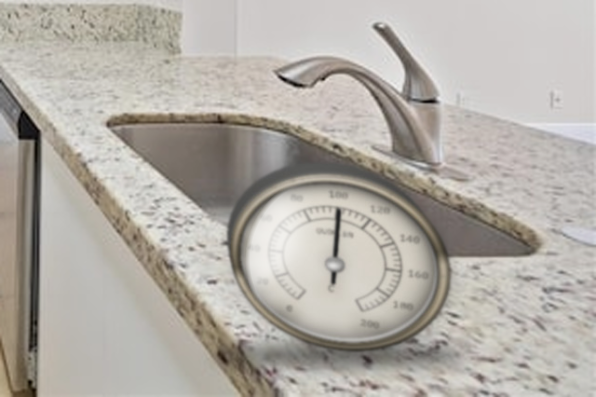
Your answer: 100 °C
